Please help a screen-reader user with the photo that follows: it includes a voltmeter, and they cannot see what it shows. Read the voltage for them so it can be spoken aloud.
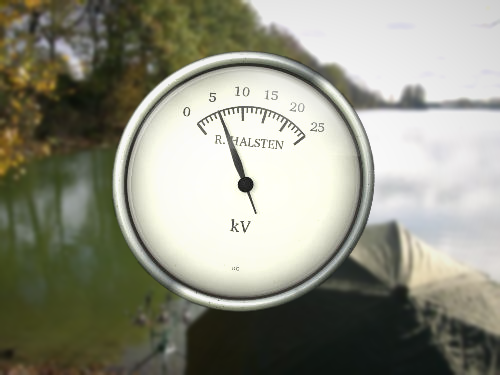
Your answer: 5 kV
